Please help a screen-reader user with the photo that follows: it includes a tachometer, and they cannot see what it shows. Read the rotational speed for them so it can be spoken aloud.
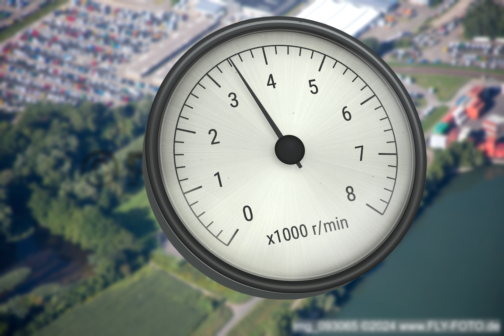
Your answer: 3400 rpm
